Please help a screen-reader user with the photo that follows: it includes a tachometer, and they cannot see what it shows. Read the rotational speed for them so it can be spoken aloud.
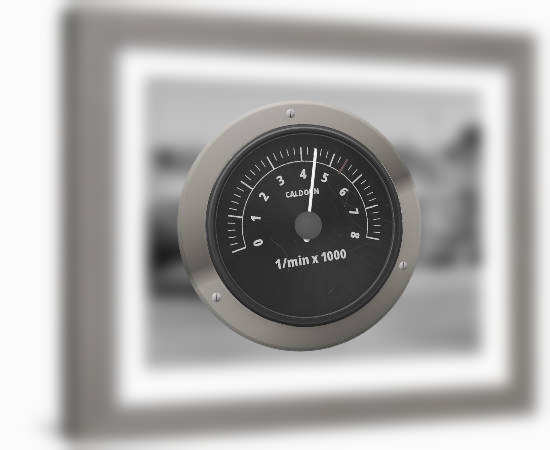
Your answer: 4400 rpm
